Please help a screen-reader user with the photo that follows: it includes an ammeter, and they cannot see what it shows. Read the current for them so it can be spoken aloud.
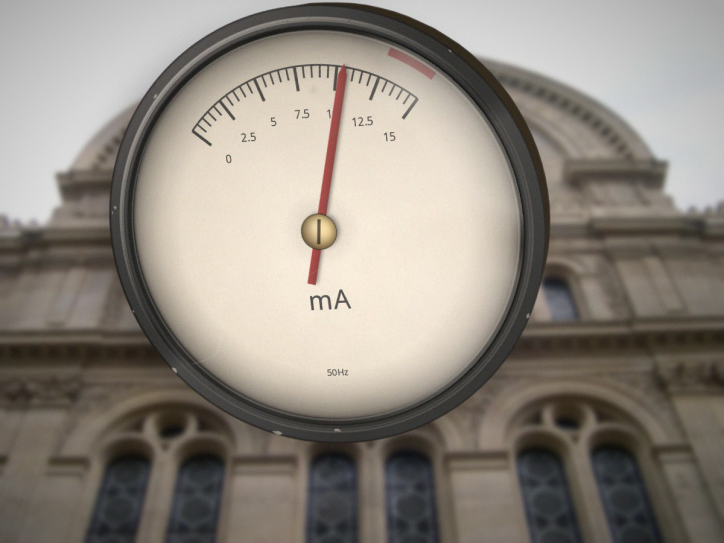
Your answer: 10.5 mA
